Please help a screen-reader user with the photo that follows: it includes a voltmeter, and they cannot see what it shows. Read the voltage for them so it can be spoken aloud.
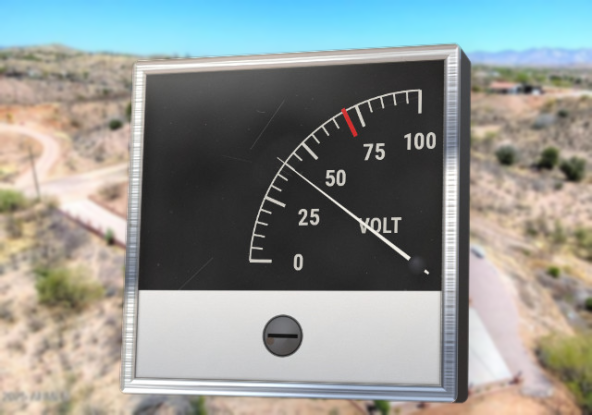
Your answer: 40 V
